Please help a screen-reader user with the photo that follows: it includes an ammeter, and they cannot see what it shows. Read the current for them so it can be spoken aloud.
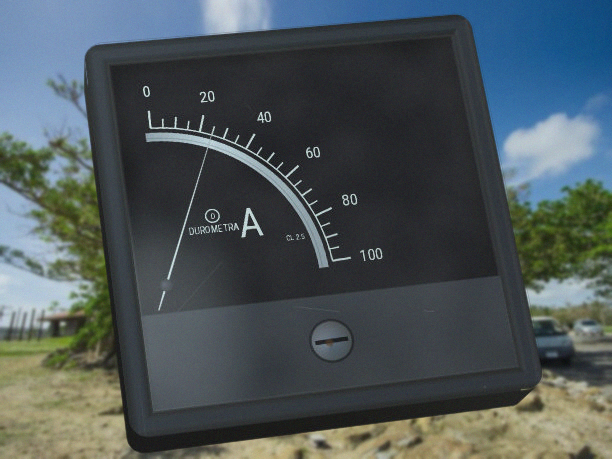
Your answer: 25 A
